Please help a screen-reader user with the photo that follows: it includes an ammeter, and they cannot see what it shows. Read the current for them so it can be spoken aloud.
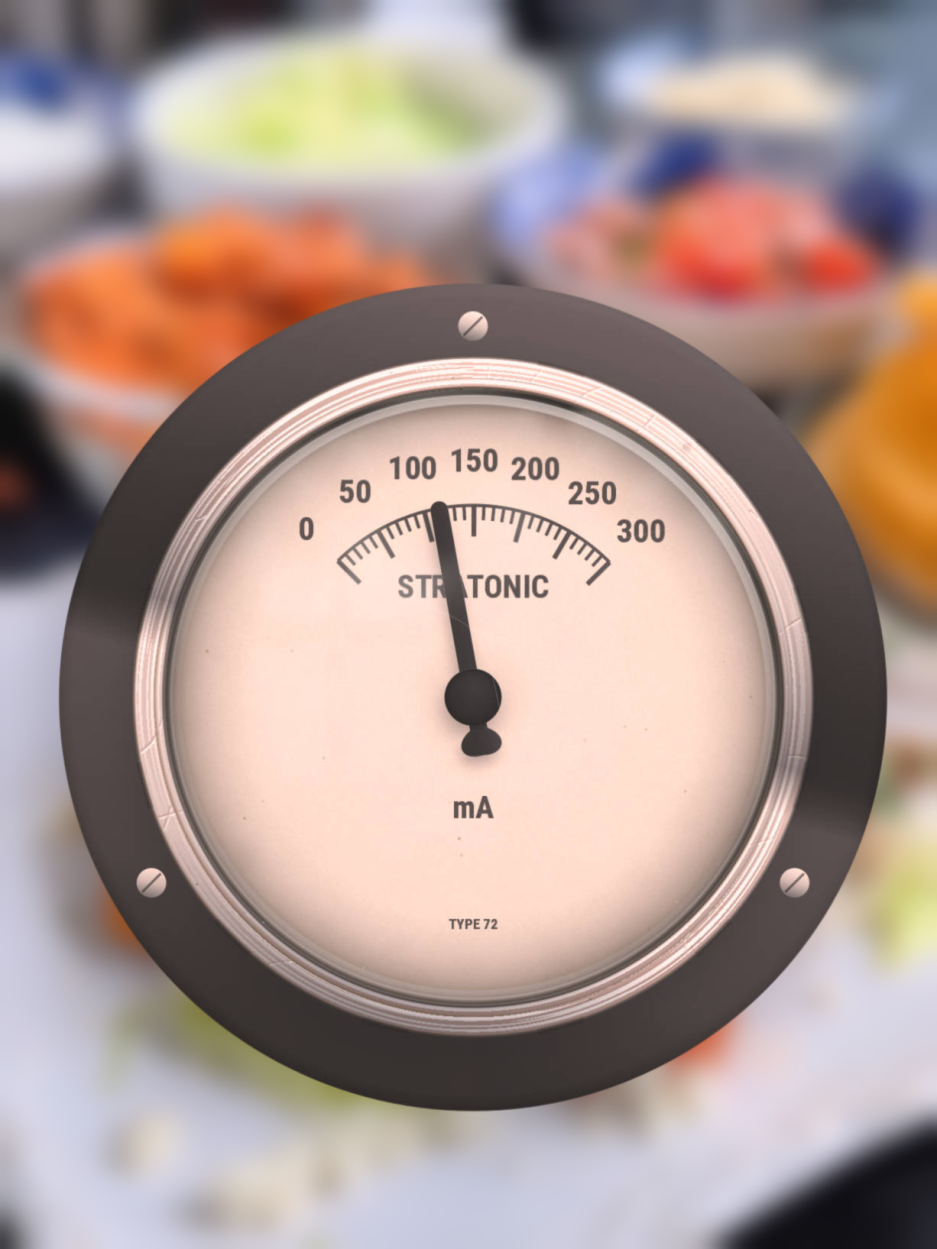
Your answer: 115 mA
